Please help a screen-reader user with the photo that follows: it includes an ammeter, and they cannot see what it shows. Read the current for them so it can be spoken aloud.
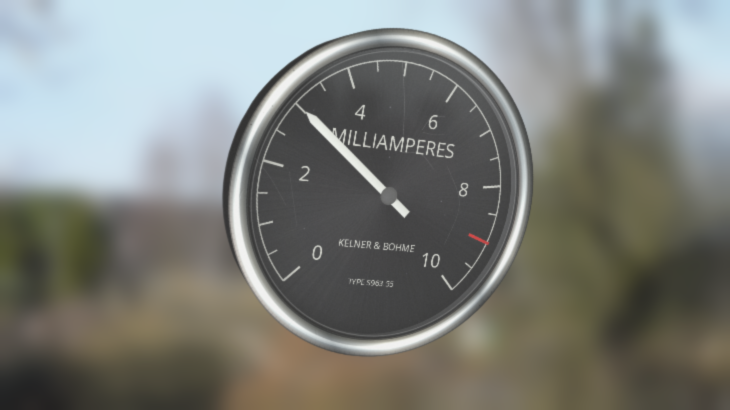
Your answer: 3 mA
